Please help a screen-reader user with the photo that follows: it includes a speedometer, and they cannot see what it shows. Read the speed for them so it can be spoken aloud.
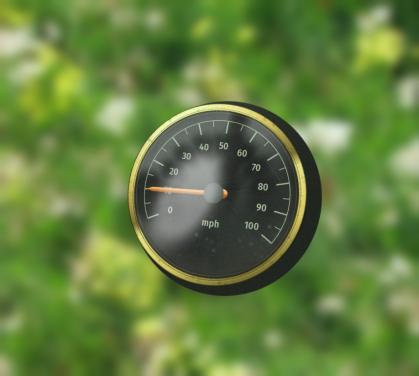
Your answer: 10 mph
